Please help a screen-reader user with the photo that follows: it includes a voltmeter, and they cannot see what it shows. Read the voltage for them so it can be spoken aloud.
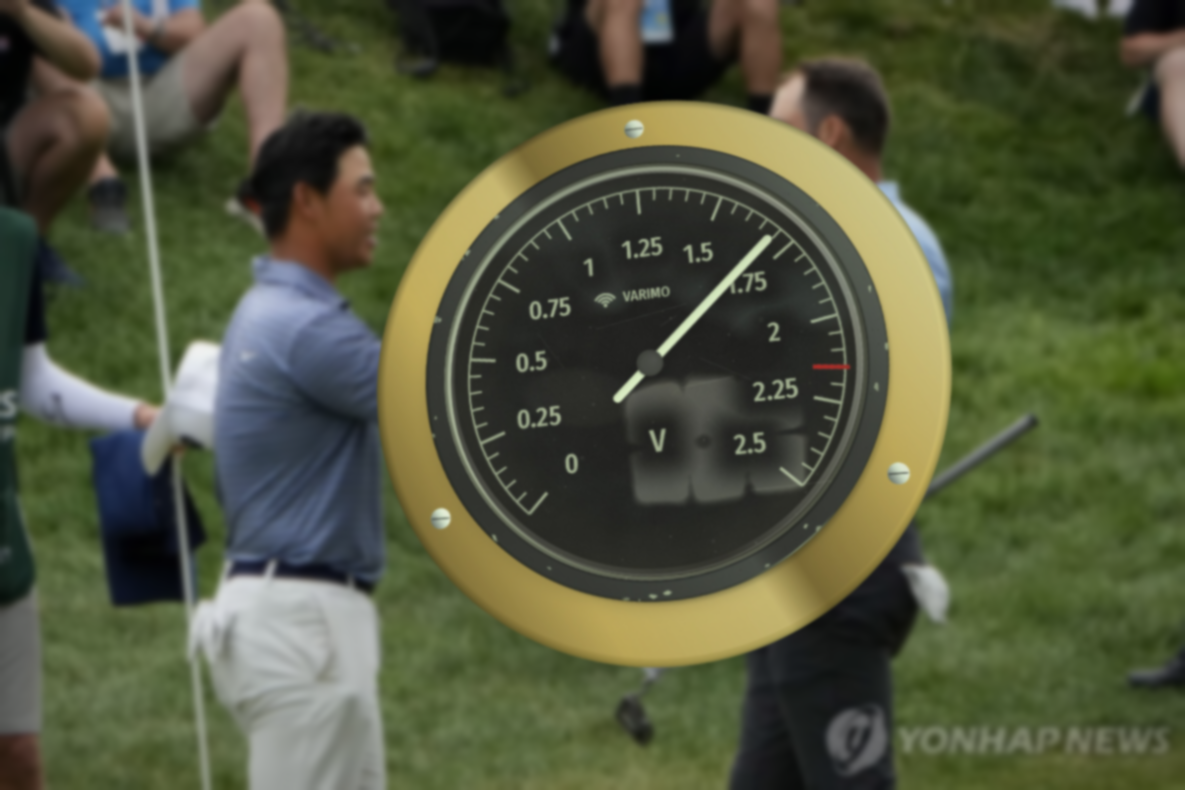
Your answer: 1.7 V
